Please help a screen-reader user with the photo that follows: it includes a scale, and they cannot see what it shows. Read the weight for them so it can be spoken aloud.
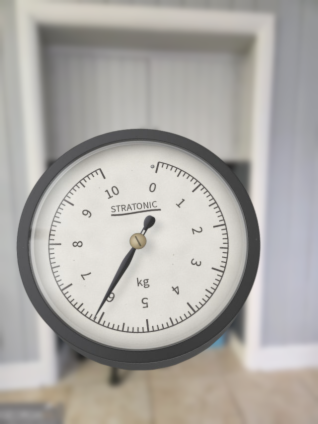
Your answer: 6.1 kg
